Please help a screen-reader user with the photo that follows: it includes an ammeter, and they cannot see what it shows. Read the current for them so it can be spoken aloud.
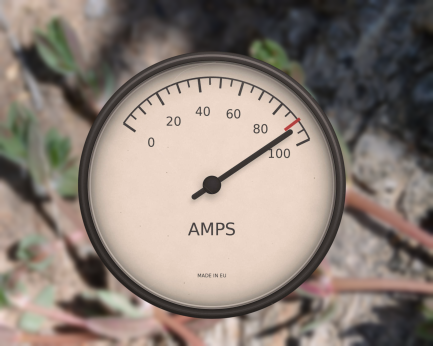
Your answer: 92.5 A
